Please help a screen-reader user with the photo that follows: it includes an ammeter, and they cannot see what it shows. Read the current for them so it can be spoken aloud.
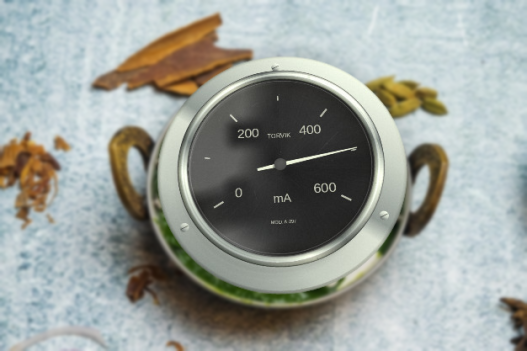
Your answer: 500 mA
